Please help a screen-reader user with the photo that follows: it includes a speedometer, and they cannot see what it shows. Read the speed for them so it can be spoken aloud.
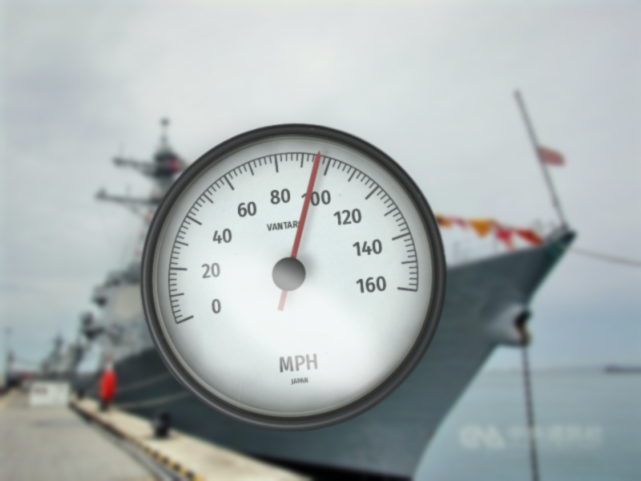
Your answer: 96 mph
